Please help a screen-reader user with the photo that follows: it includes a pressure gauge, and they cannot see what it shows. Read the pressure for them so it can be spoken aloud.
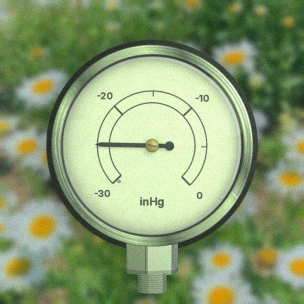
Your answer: -25 inHg
